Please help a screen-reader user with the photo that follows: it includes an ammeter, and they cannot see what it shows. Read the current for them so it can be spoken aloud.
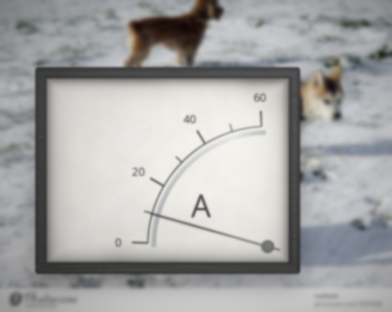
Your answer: 10 A
